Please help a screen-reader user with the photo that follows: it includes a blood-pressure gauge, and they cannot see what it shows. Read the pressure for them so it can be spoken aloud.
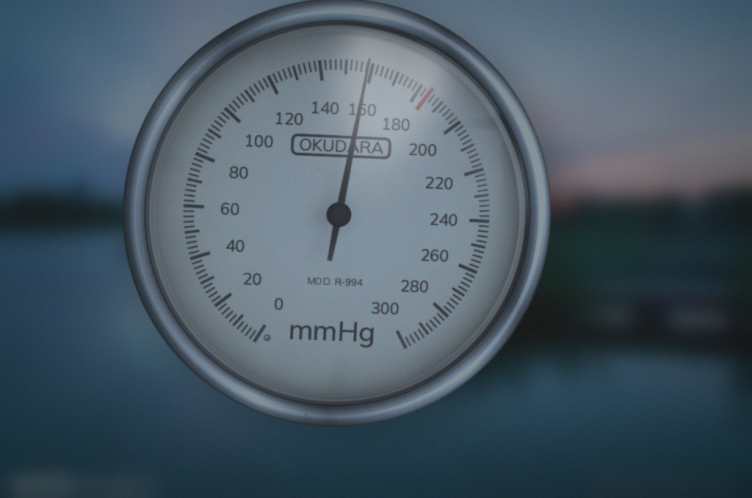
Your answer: 158 mmHg
